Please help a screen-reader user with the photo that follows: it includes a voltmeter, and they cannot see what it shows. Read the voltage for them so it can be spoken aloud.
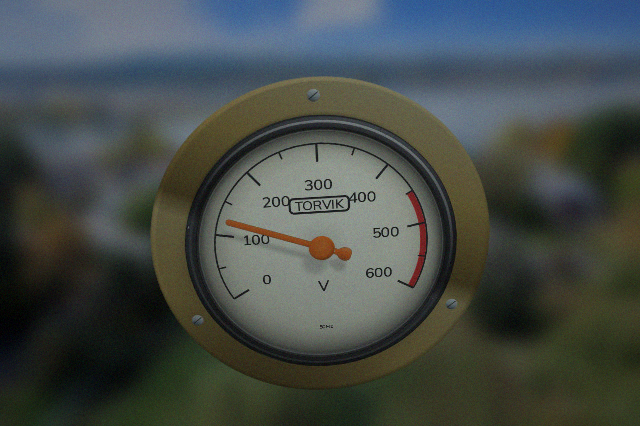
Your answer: 125 V
